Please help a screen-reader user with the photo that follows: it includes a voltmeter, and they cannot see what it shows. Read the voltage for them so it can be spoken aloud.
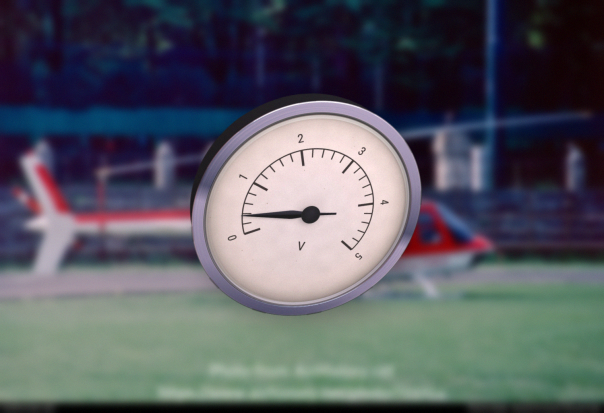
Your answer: 0.4 V
